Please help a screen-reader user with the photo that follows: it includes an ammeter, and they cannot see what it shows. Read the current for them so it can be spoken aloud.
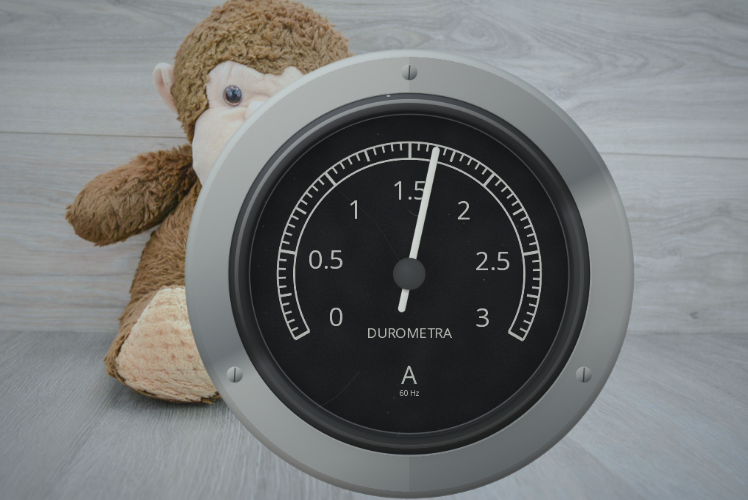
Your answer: 1.65 A
